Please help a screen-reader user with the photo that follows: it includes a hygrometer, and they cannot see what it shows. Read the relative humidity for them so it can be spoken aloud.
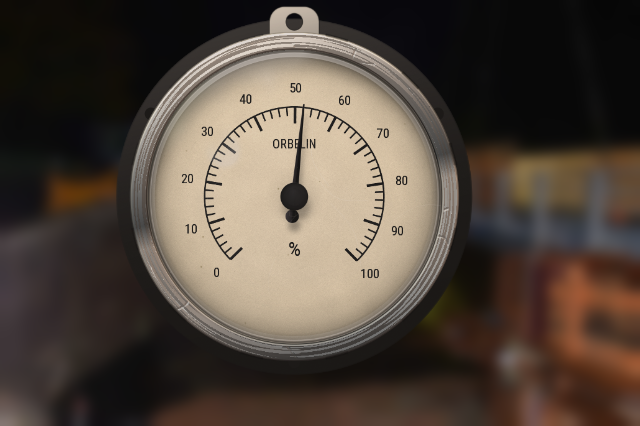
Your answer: 52 %
